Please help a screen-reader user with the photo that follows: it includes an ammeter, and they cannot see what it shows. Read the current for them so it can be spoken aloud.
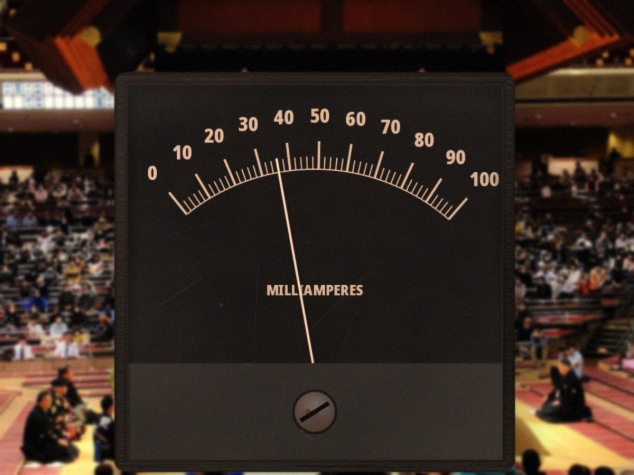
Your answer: 36 mA
